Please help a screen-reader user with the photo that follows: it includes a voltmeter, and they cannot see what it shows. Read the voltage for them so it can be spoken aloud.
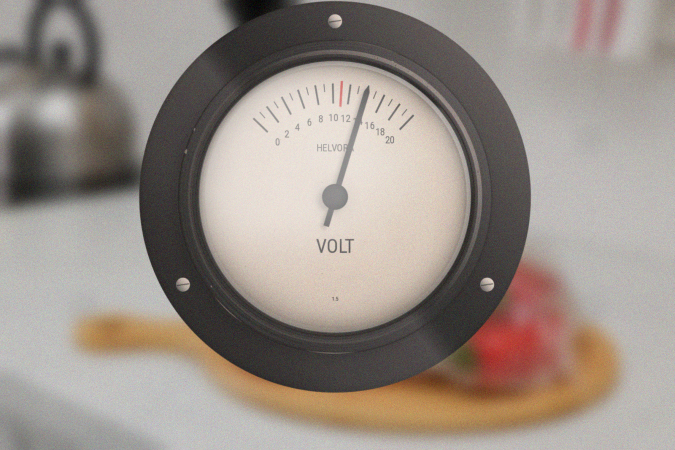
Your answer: 14 V
